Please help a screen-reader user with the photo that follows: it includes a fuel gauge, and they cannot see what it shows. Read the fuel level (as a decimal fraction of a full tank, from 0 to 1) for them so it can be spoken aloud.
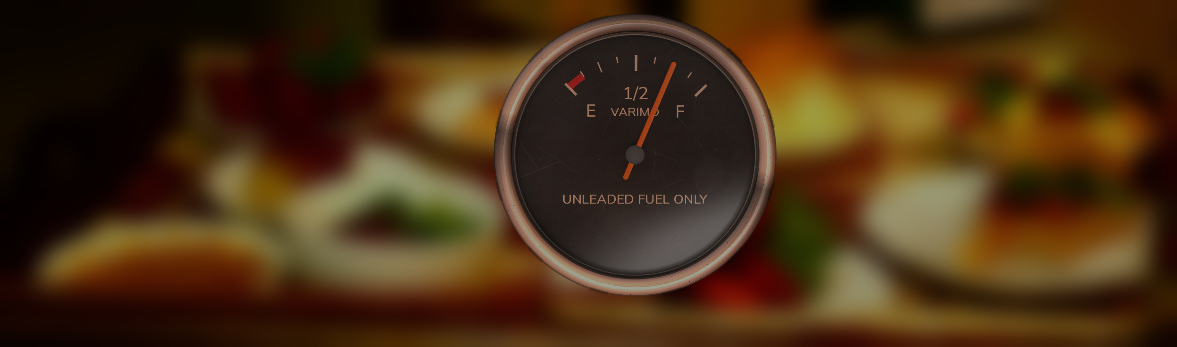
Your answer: 0.75
